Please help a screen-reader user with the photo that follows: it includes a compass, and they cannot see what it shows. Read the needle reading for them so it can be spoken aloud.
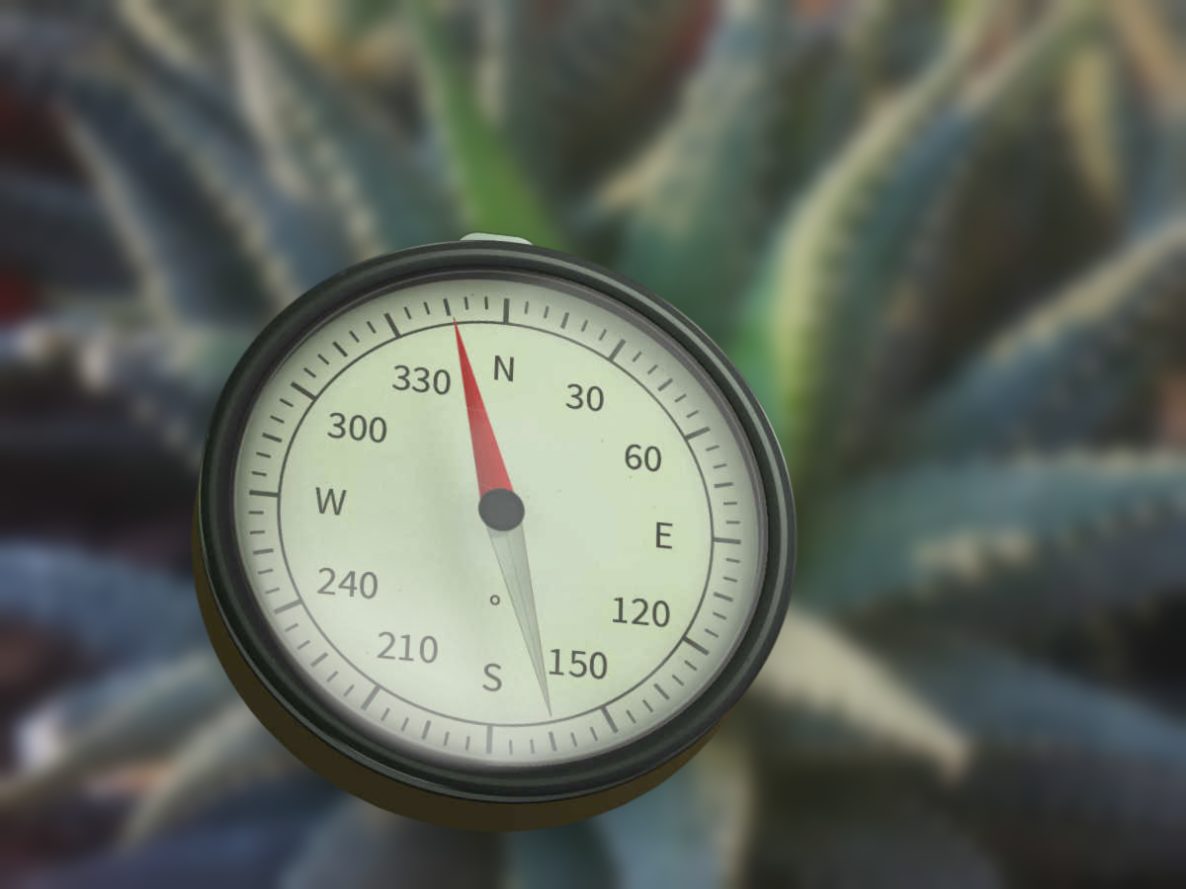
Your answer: 345 °
